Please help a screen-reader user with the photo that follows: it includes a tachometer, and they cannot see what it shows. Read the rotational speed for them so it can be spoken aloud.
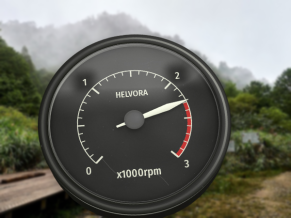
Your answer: 2300 rpm
